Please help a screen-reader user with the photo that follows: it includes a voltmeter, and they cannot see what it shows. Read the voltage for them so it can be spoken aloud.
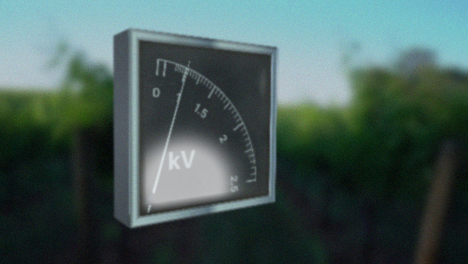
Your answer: 1 kV
